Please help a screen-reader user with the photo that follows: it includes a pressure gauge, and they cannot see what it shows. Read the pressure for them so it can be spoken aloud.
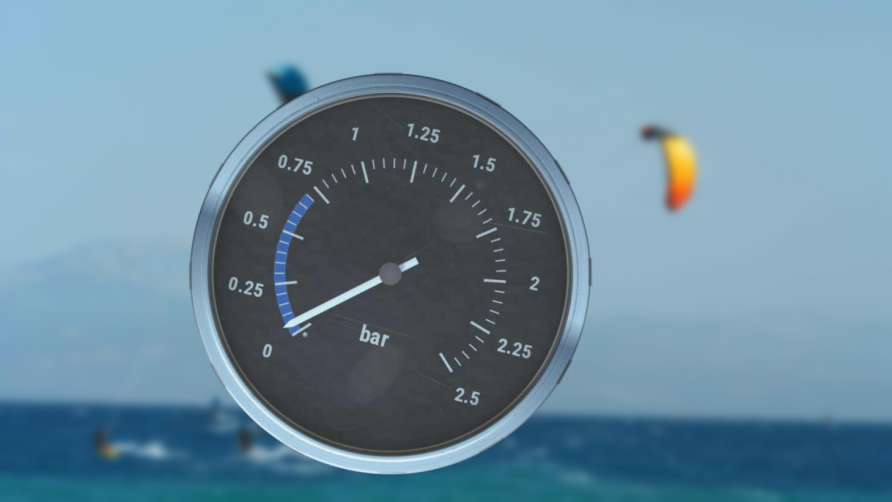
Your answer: 0.05 bar
